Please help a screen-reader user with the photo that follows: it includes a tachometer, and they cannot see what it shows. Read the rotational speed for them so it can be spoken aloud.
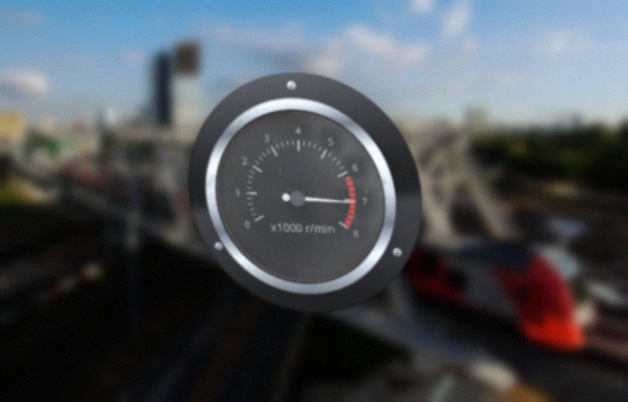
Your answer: 7000 rpm
